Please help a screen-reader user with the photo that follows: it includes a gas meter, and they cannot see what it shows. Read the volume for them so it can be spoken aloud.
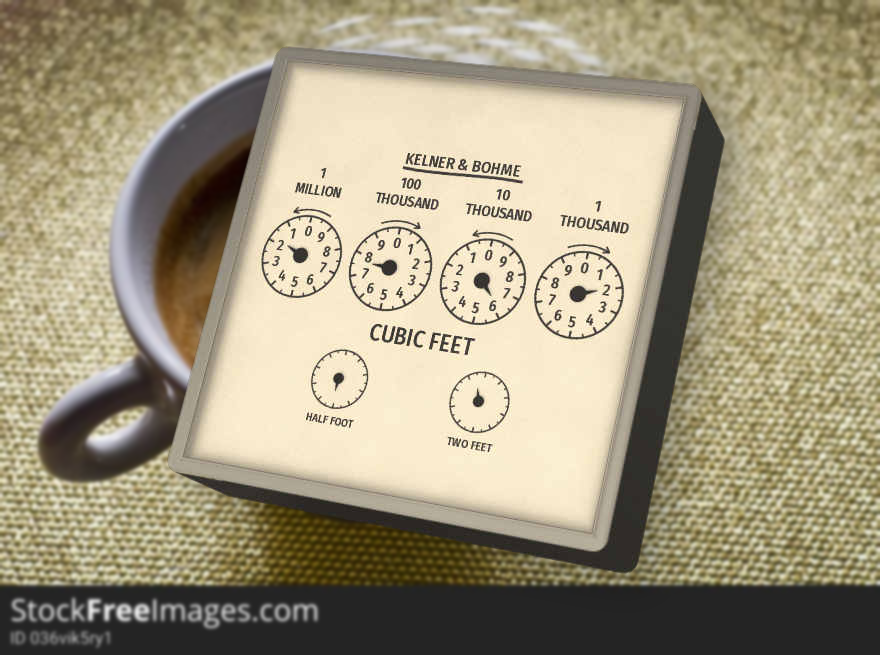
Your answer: 176200 ft³
